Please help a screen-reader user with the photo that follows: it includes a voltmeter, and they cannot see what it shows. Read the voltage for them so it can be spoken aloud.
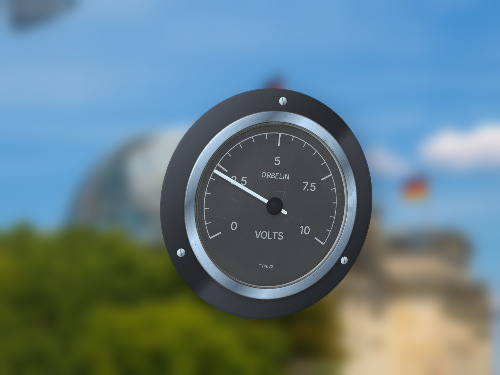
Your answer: 2.25 V
